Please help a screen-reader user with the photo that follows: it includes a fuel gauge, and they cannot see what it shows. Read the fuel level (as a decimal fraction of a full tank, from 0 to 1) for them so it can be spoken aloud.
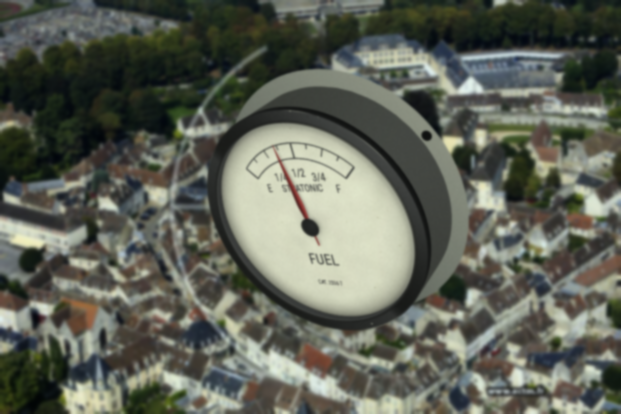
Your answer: 0.375
